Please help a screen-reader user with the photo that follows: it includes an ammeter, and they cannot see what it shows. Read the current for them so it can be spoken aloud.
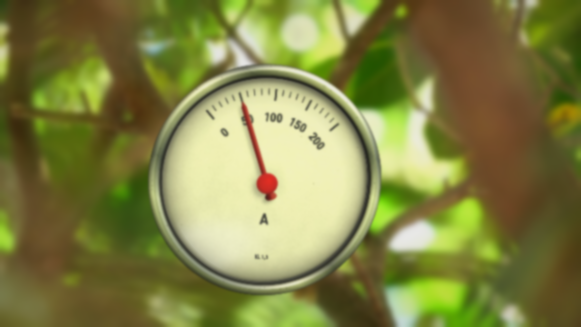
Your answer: 50 A
